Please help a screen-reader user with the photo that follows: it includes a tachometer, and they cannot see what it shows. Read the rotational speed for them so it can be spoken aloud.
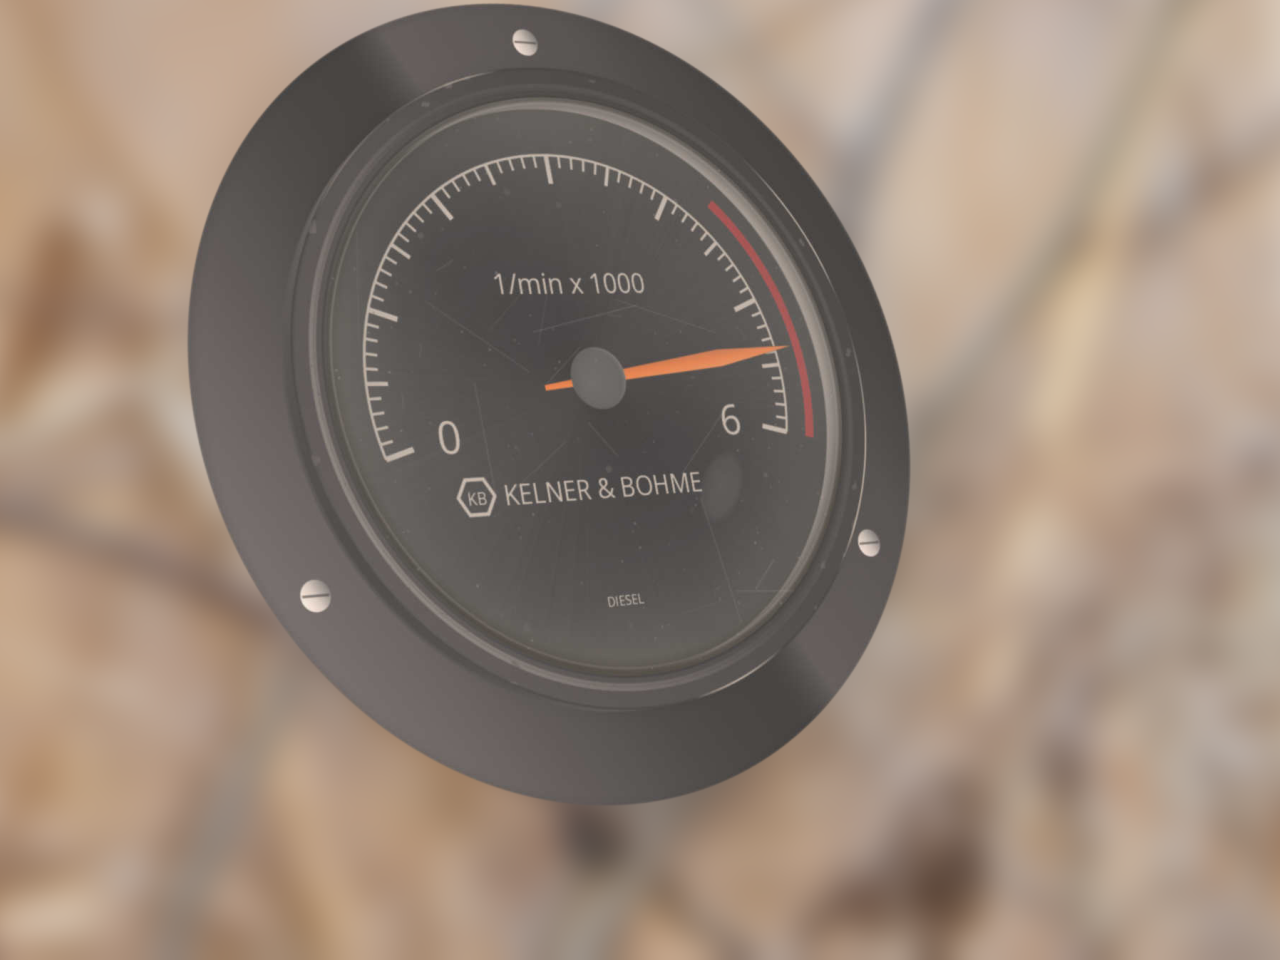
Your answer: 5400 rpm
